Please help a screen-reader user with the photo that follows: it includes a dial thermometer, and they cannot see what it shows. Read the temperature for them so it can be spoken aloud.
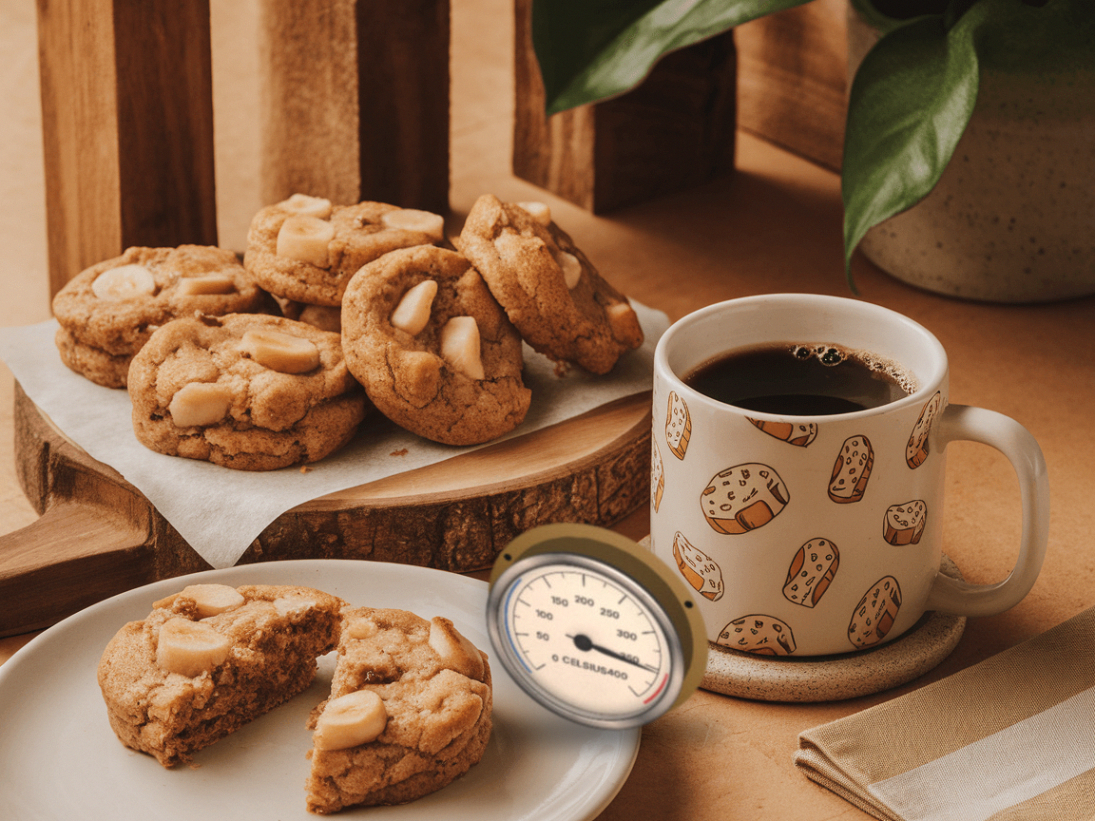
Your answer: 350 °C
